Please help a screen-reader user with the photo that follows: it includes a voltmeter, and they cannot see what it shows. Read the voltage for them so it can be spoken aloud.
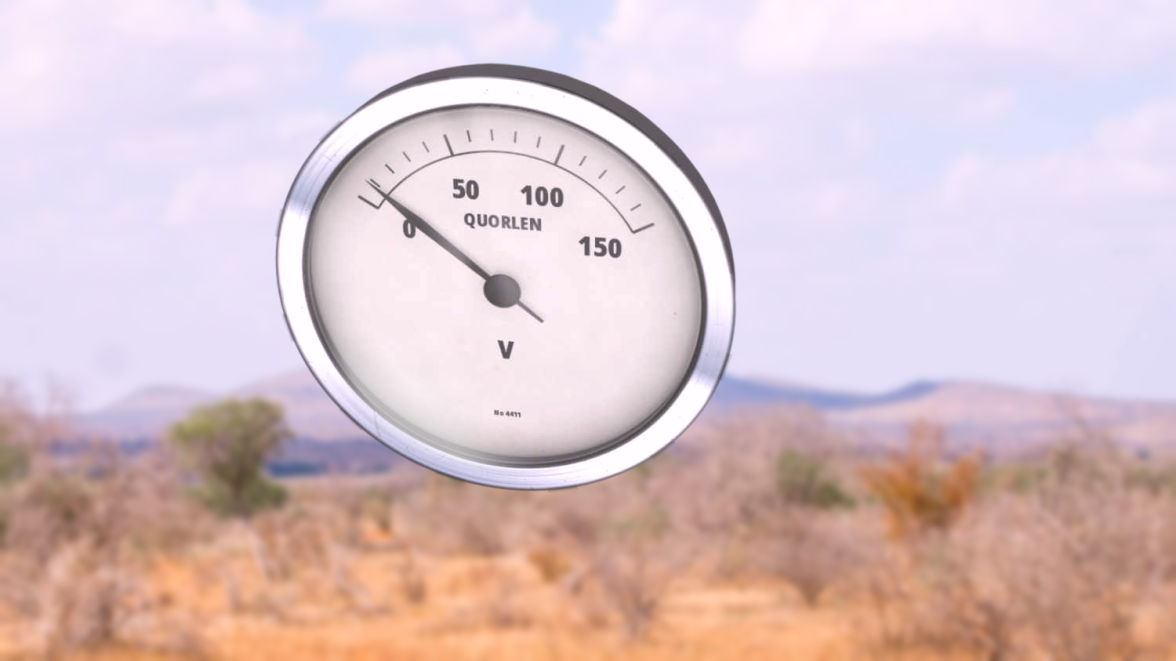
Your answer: 10 V
